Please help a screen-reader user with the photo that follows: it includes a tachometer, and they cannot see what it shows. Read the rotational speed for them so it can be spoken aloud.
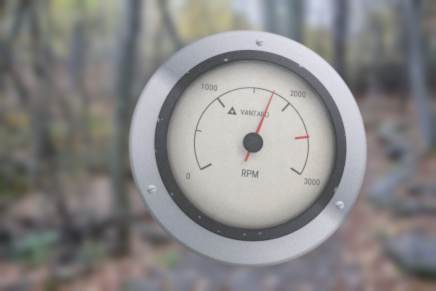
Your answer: 1750 rpm
